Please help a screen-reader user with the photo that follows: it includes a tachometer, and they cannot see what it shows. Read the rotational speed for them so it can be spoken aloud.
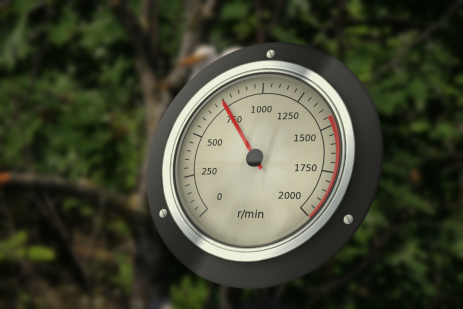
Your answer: 750 rpm
